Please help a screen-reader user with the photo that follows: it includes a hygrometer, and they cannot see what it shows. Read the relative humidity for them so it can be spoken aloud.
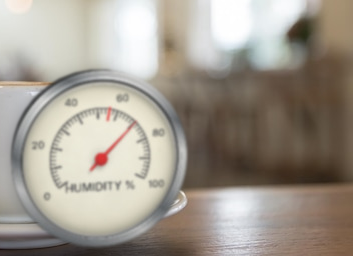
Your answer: 70 %
